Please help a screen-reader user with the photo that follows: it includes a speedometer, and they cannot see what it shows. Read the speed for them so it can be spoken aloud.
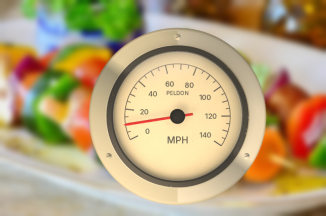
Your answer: 10 mph
